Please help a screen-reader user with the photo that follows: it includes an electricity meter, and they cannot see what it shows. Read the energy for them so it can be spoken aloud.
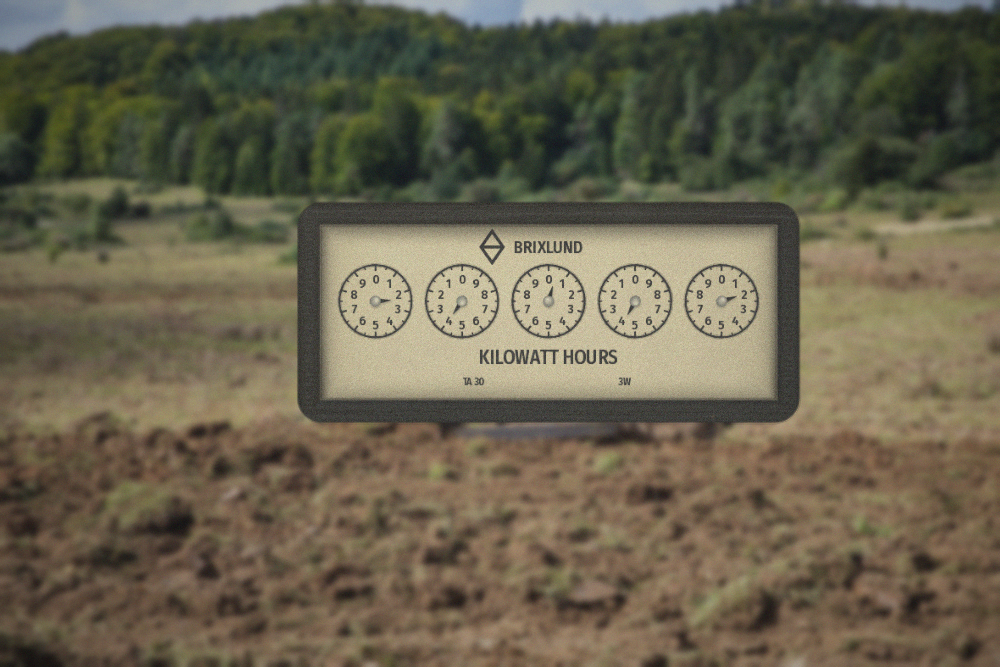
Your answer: 24042 kWh
